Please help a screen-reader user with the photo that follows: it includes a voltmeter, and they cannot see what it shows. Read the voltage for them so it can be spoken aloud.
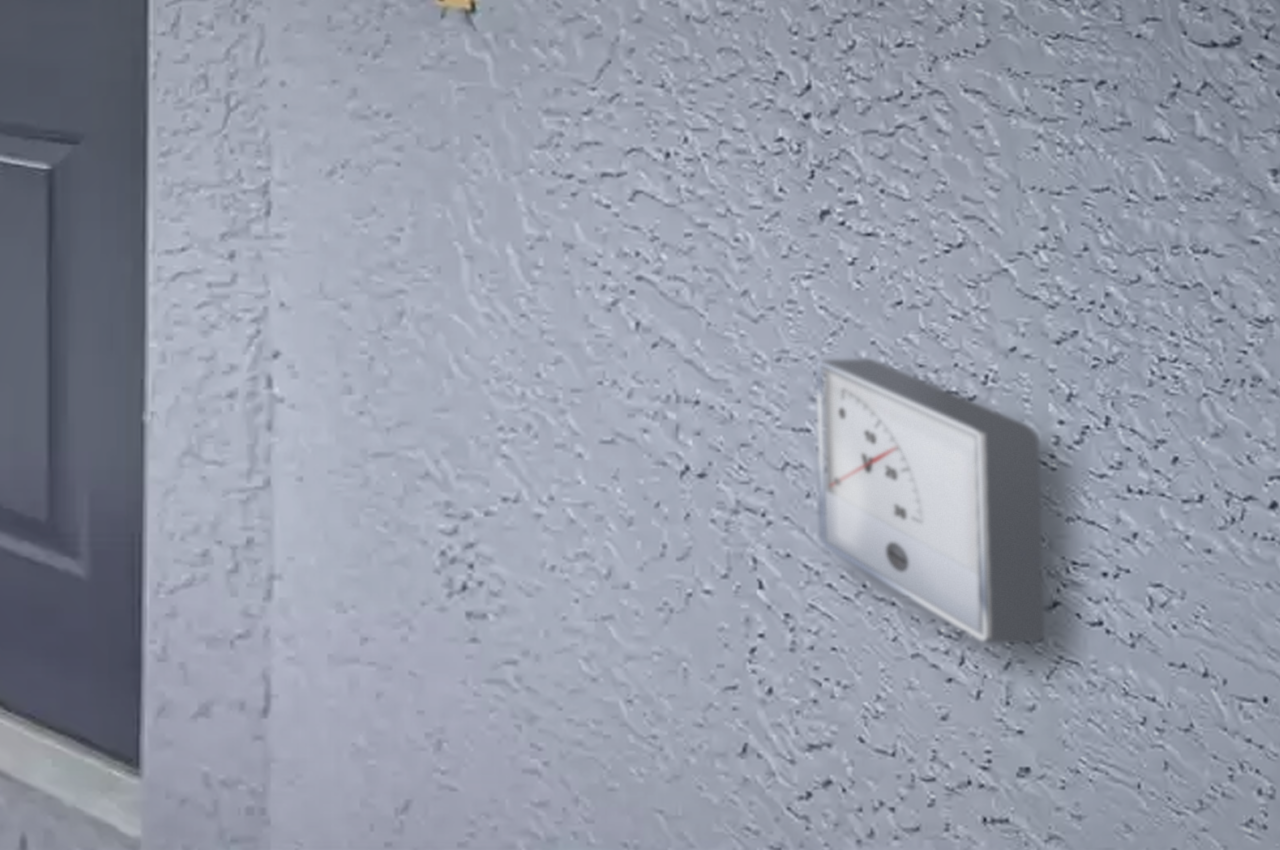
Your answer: 16 V
